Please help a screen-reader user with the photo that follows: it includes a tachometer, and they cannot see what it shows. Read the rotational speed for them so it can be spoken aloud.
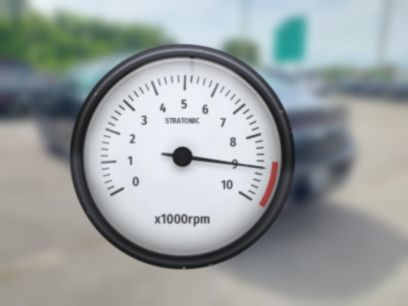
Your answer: 9000 rpm
